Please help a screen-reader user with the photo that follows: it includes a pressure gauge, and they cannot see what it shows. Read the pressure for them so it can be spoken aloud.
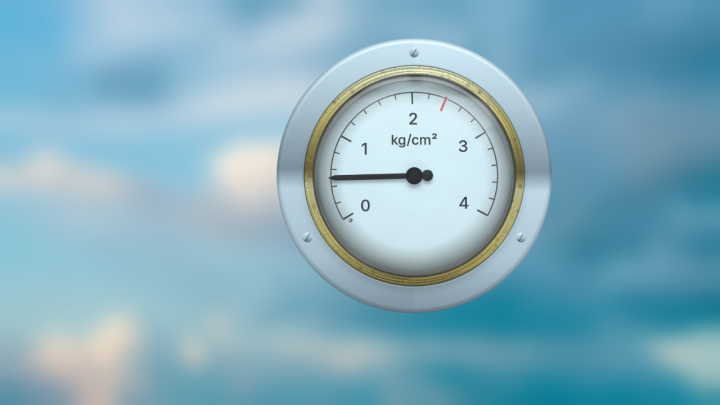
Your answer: 0.5 kg/cm²
